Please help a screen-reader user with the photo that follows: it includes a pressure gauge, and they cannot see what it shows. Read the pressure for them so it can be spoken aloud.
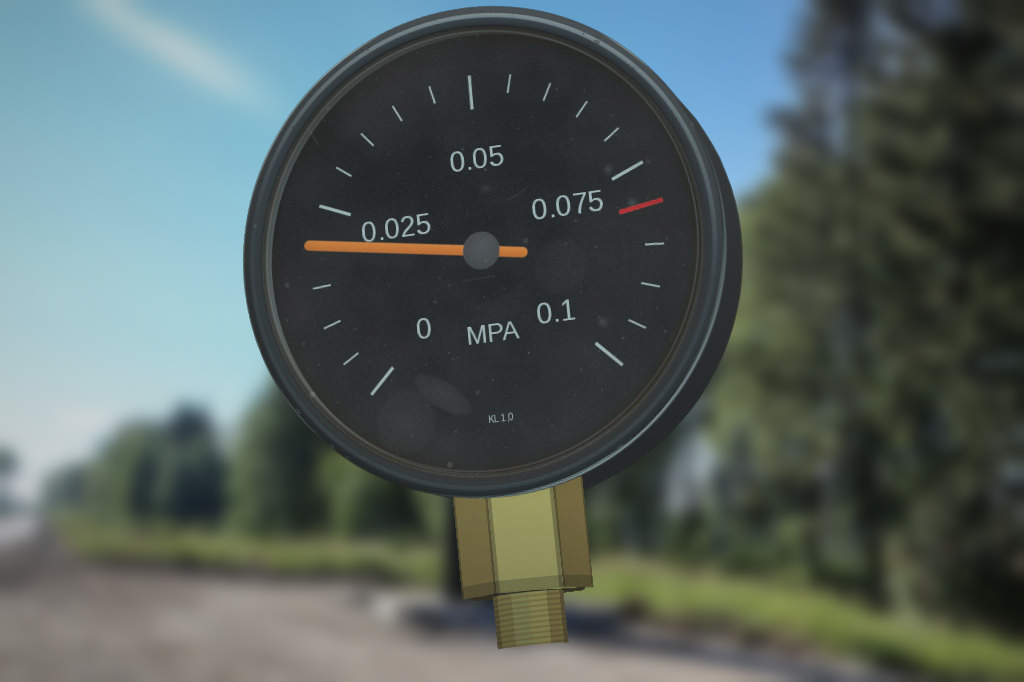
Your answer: 0.02 MPa
